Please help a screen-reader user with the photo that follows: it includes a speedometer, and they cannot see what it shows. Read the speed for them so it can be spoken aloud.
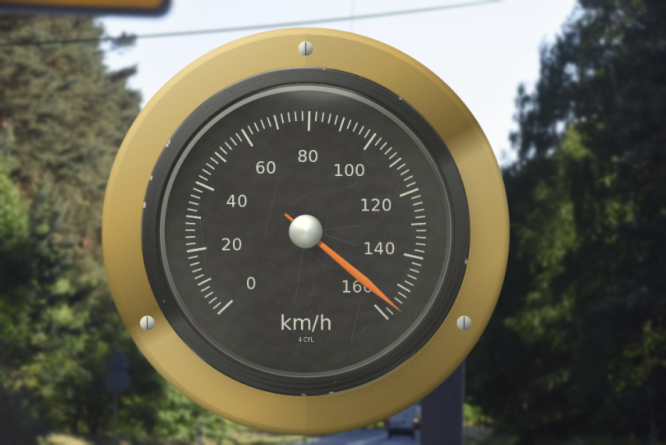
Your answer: 156 km/h
